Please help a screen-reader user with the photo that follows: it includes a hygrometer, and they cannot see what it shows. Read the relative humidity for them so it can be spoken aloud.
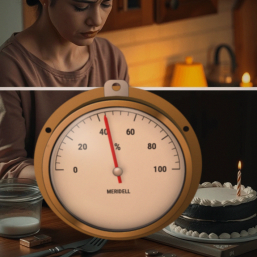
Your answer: 44 %
